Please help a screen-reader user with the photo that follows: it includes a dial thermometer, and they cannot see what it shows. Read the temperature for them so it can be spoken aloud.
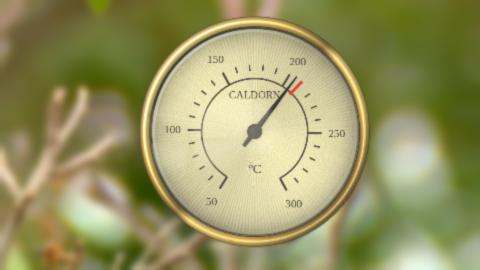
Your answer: 205 °C
